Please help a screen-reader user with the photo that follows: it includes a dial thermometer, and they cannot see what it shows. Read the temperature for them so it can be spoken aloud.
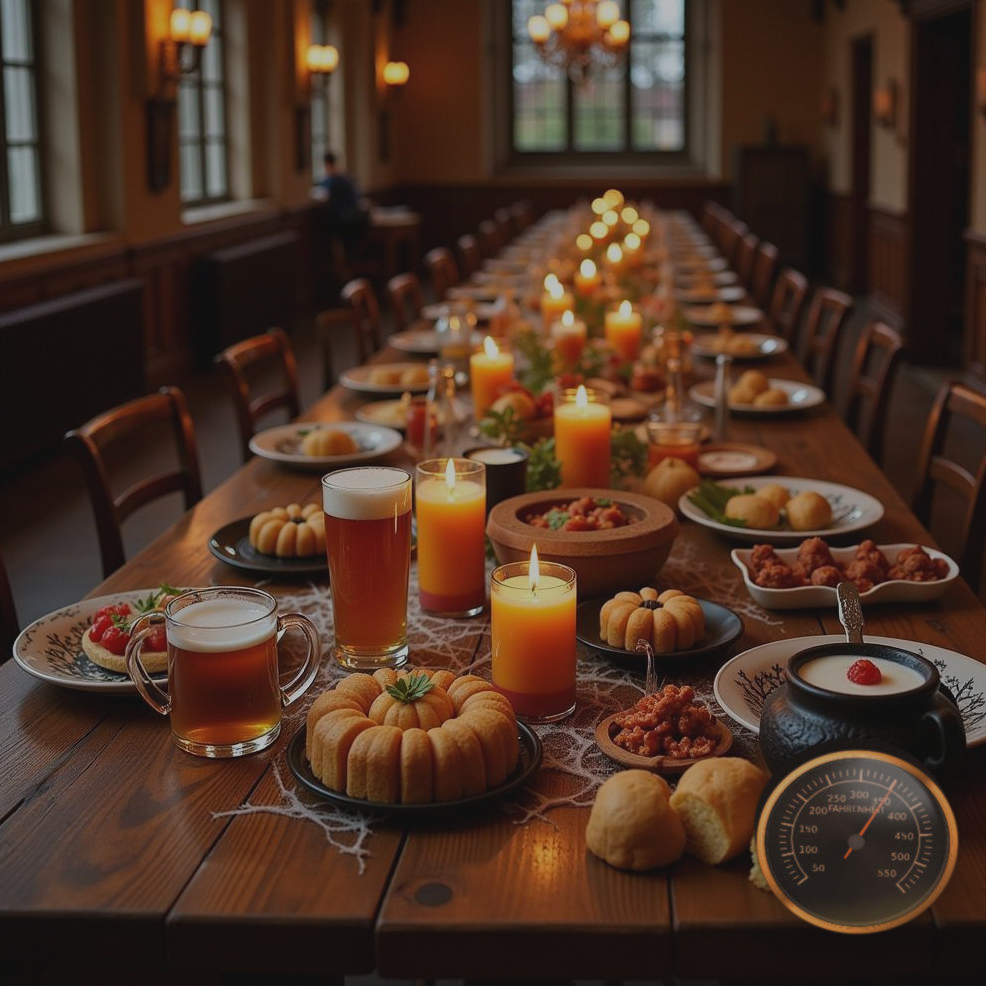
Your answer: 350 °F
